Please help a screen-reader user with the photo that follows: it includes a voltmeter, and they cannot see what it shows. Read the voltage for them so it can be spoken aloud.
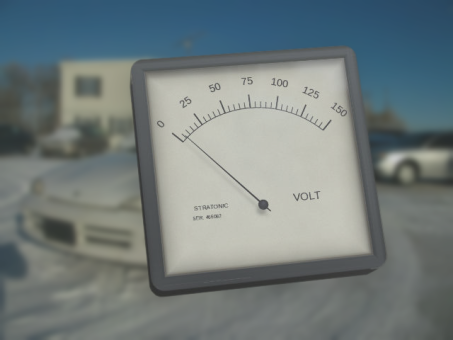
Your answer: 5 V
